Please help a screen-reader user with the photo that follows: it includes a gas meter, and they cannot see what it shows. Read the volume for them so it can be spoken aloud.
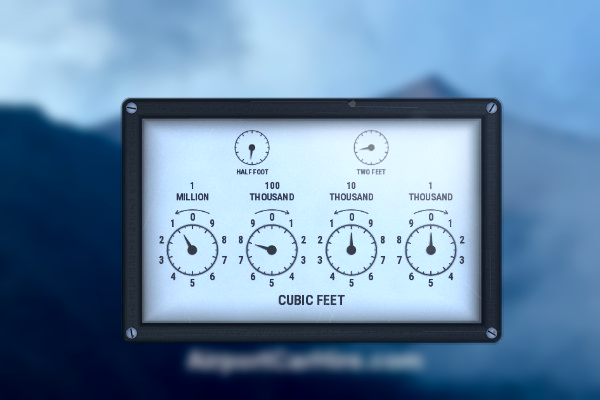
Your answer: 80000 ft³
